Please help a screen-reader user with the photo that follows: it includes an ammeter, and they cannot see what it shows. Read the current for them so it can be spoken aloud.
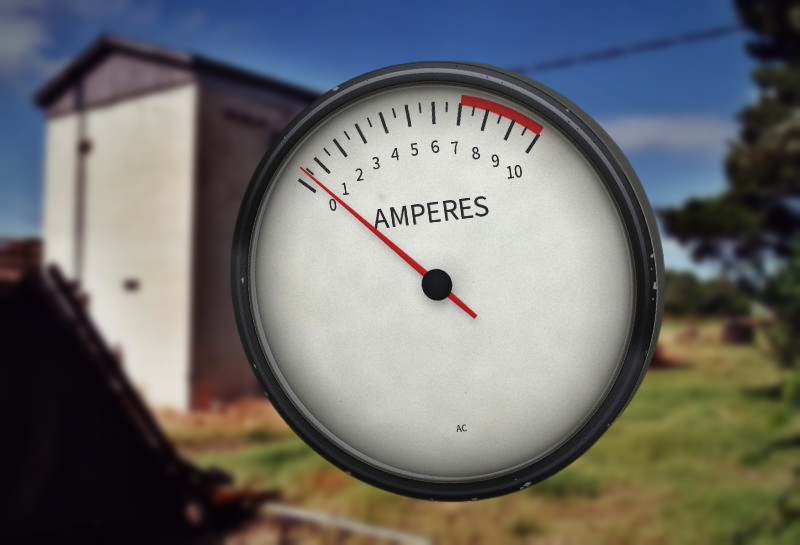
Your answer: 0.5 A
